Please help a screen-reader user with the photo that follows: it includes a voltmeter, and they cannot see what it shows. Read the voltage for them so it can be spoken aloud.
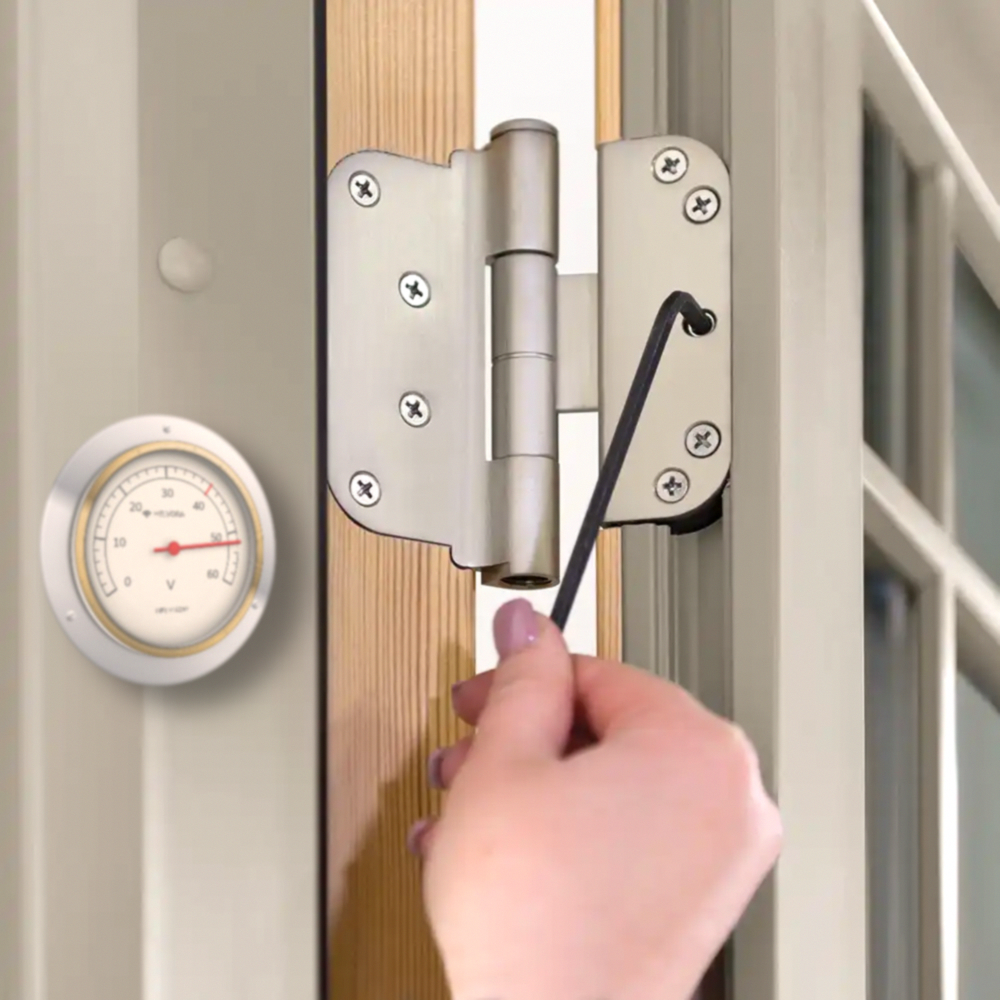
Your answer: 52 V
